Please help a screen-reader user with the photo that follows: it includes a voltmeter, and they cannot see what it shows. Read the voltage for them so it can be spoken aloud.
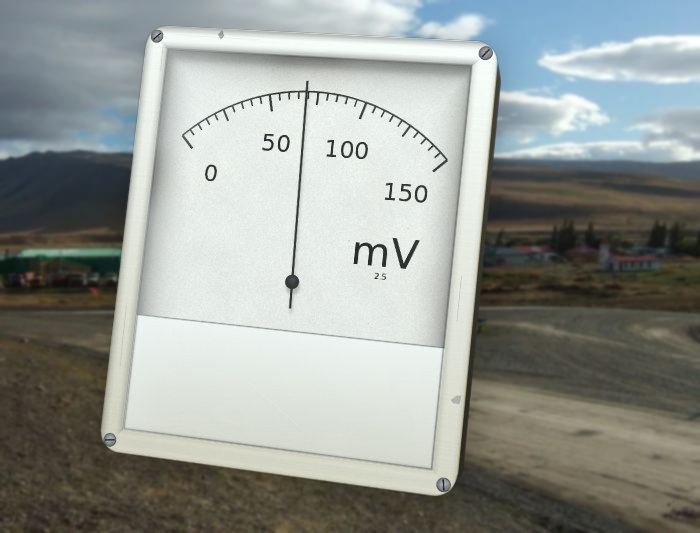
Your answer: 70 mV
